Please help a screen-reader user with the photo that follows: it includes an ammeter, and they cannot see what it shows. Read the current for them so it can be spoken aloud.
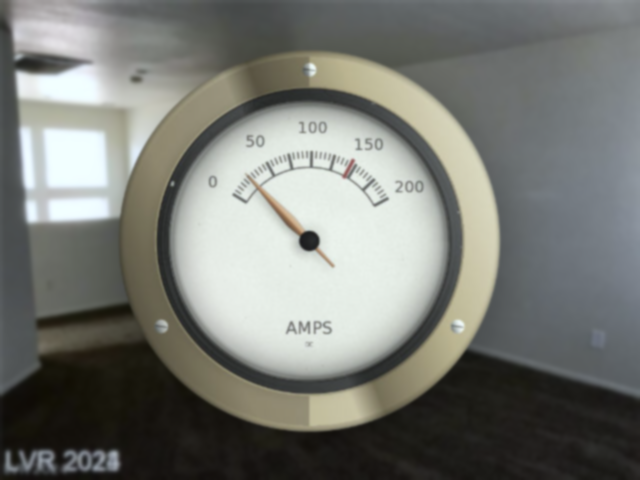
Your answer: 25 A
